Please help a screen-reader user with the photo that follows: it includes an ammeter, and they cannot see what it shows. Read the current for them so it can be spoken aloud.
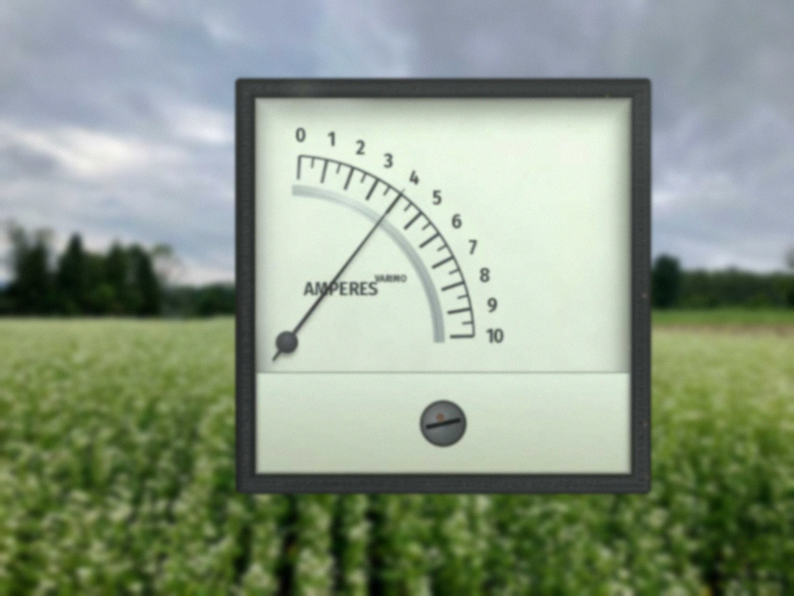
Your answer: 4 A
